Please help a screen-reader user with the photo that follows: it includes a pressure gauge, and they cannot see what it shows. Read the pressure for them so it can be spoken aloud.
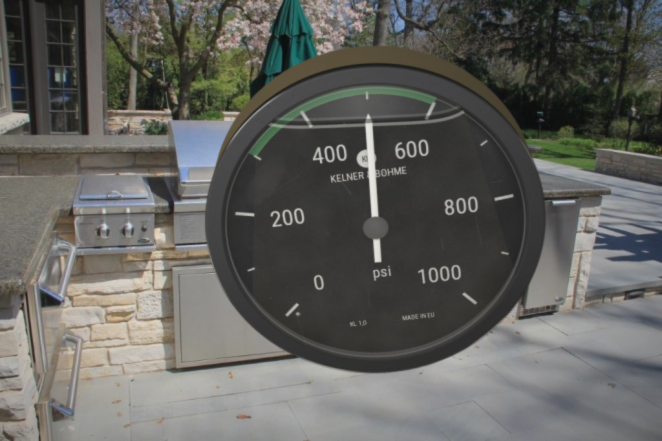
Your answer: 500 psi
